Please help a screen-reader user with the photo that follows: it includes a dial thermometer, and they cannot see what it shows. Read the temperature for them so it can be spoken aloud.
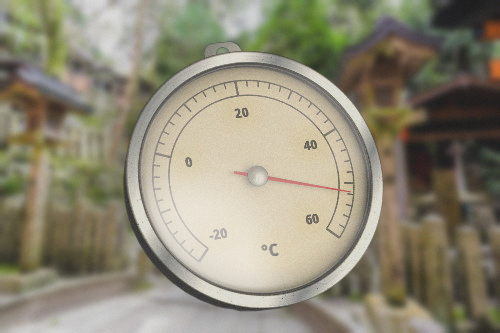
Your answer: 52 °C
